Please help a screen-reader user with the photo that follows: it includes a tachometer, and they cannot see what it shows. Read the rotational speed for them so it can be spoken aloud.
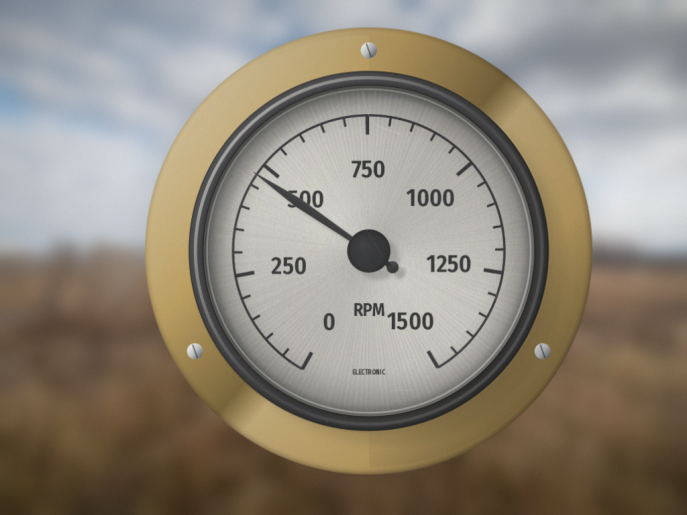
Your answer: 475 rpm
